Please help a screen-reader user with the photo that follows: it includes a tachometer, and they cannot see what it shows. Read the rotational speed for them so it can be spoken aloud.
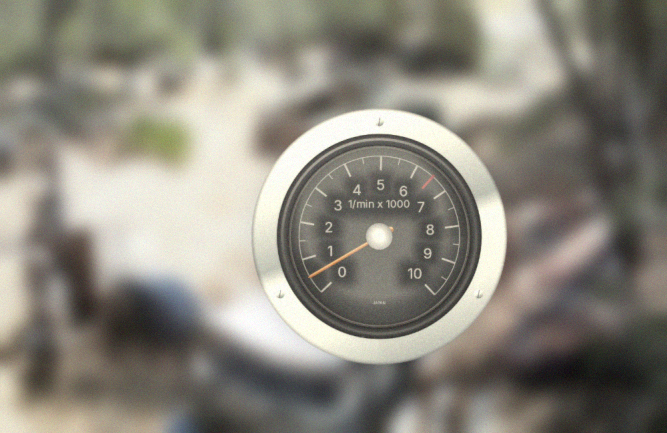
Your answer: 500 rpm
